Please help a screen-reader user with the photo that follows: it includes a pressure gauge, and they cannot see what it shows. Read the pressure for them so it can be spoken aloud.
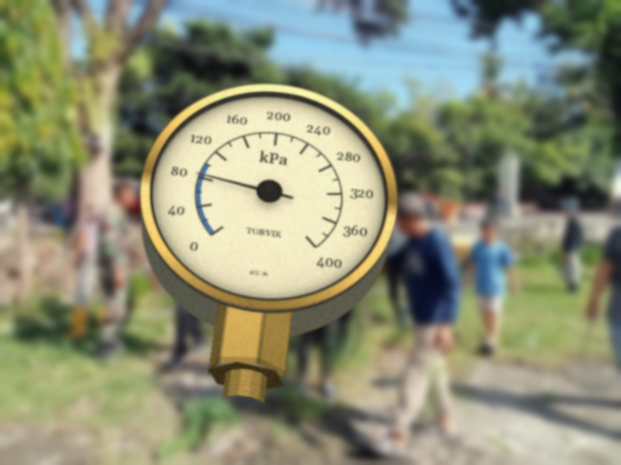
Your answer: 80 kPa
